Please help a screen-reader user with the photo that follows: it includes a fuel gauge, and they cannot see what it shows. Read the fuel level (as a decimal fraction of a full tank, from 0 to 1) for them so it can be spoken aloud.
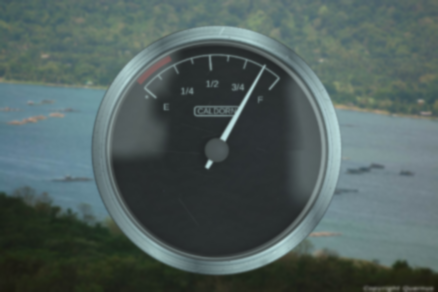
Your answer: 0.875
